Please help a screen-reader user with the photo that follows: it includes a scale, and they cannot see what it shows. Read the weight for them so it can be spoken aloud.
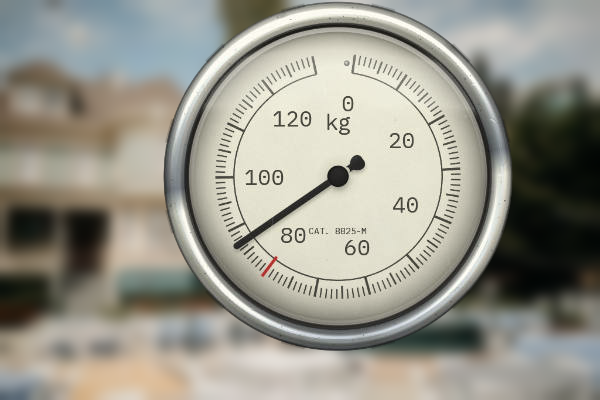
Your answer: 87 kg
